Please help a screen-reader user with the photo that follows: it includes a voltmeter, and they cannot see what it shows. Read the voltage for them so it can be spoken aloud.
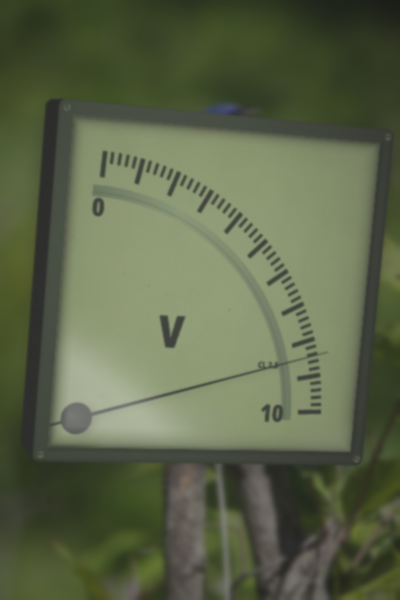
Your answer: 8.4 V
